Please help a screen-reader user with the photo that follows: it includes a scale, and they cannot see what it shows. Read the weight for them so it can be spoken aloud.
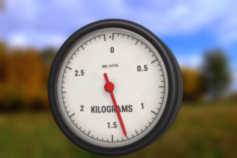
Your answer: 1.35 kg
